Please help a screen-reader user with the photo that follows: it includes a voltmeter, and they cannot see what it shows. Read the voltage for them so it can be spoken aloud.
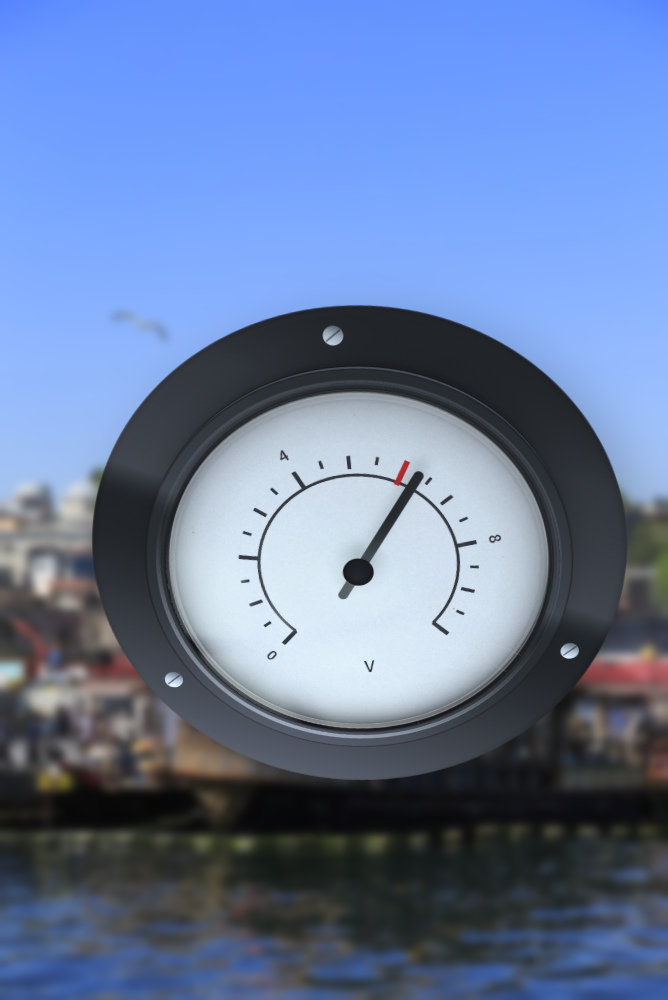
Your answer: 6.25 V
